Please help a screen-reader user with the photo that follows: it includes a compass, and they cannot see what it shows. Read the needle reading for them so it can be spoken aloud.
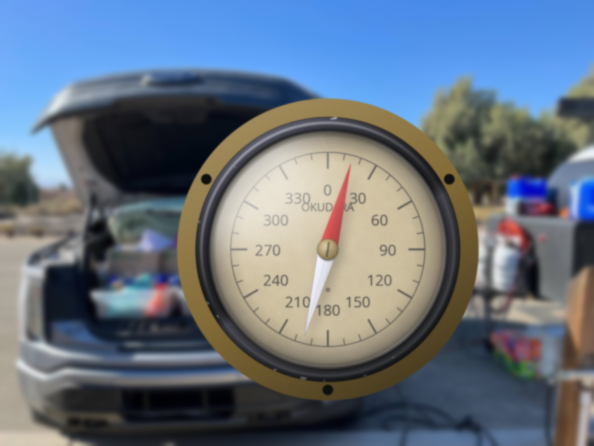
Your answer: 15 °
